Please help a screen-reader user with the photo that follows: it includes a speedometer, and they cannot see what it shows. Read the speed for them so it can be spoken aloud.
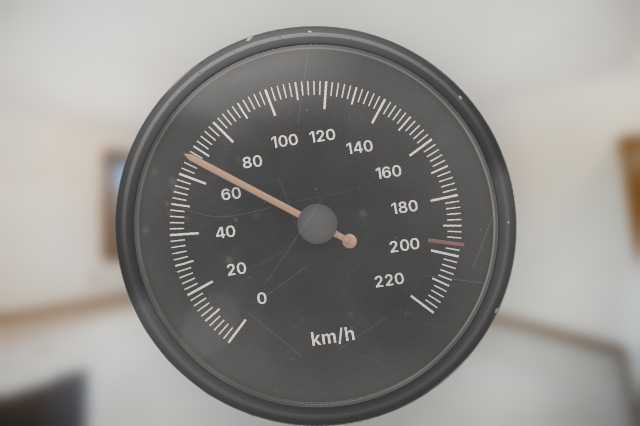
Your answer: 66 km/h
